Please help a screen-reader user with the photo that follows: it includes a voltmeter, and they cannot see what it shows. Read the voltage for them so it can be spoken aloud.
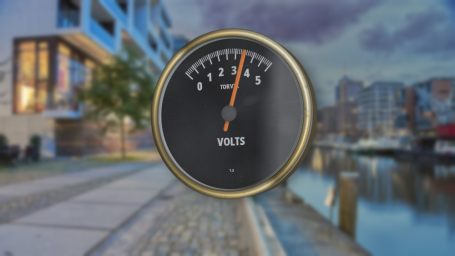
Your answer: 3.5 V
